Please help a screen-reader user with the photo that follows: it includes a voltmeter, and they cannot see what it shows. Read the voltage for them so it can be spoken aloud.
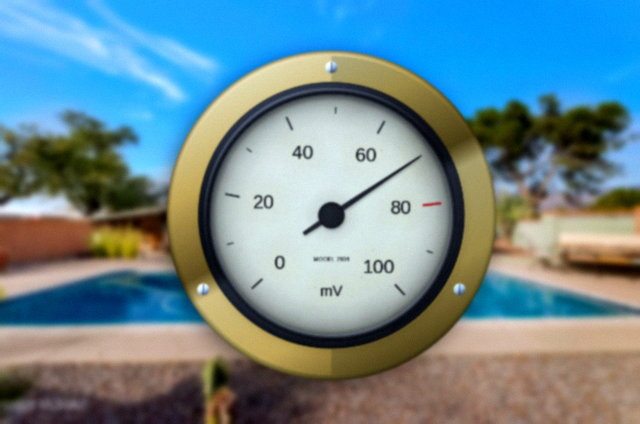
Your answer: 70 mV
